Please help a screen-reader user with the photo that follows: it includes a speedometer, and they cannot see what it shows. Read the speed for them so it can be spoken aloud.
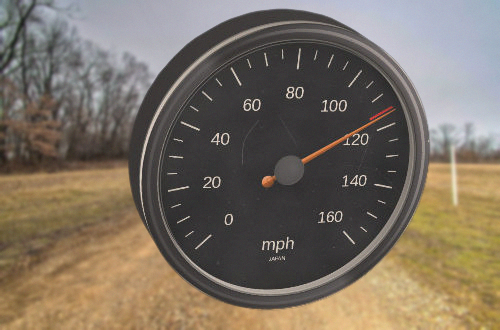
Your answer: 115 mph
